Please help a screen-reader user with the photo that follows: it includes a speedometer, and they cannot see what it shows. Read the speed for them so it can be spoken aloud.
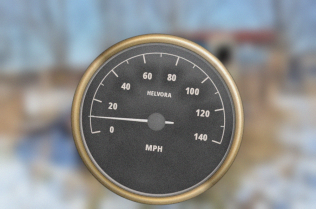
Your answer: 10 mph
